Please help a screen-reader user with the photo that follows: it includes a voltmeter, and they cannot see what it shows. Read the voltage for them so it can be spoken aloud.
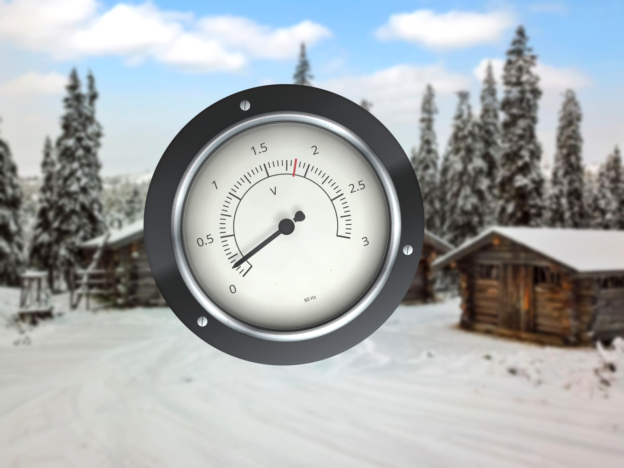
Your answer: 0.15 V
